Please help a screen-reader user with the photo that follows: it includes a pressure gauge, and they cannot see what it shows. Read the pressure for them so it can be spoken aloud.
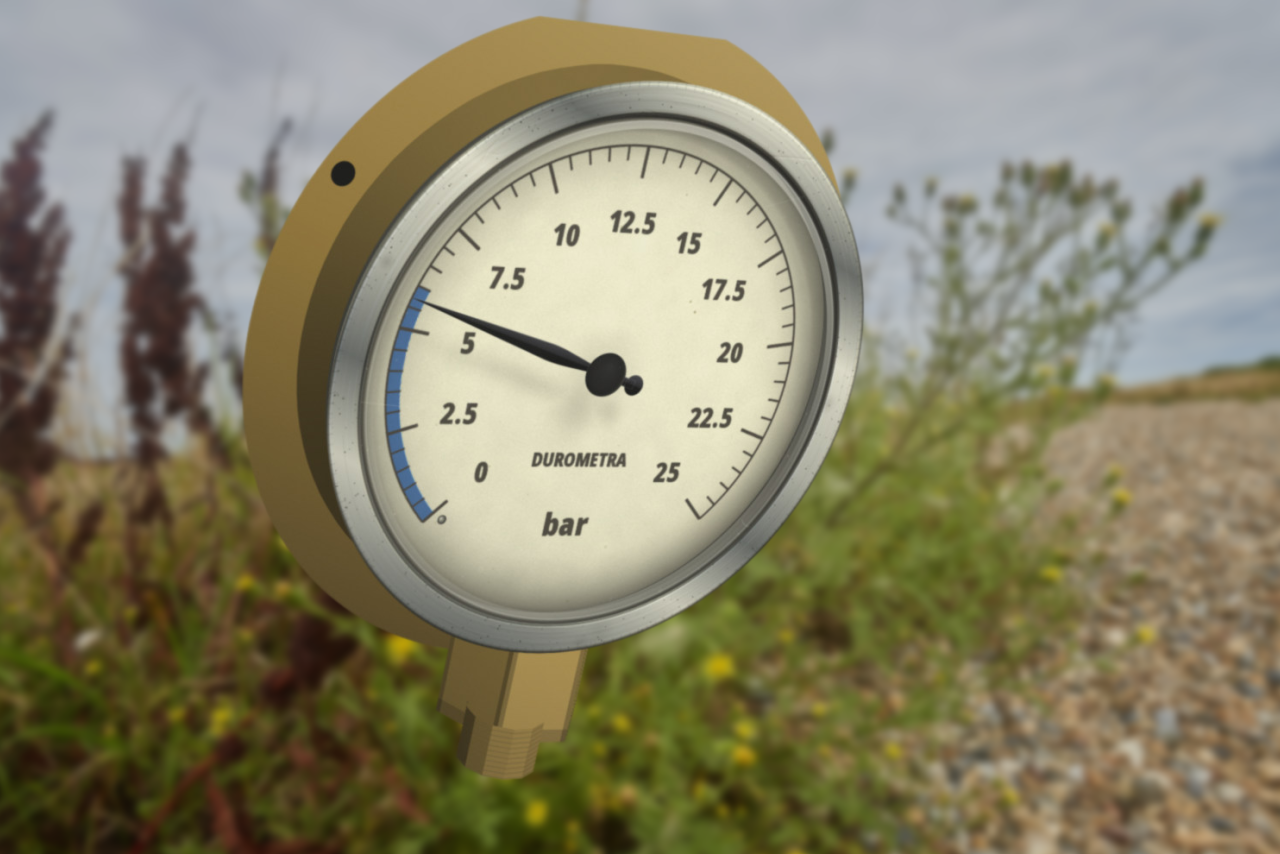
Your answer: 5.75 bar
